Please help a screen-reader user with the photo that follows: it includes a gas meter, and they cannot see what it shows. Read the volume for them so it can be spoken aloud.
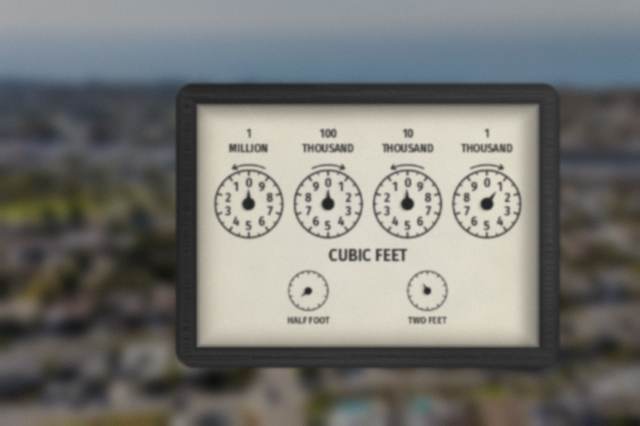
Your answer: 100 ft³
